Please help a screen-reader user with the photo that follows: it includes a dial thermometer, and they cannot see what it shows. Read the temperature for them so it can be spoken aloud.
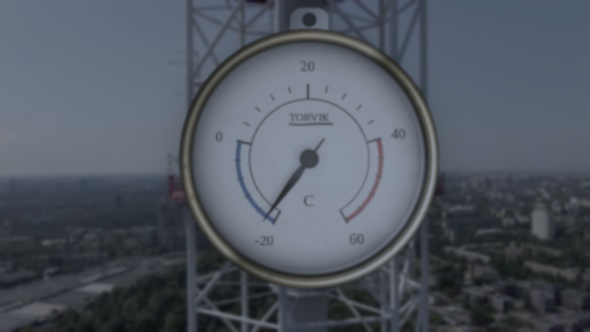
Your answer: -18 °C
